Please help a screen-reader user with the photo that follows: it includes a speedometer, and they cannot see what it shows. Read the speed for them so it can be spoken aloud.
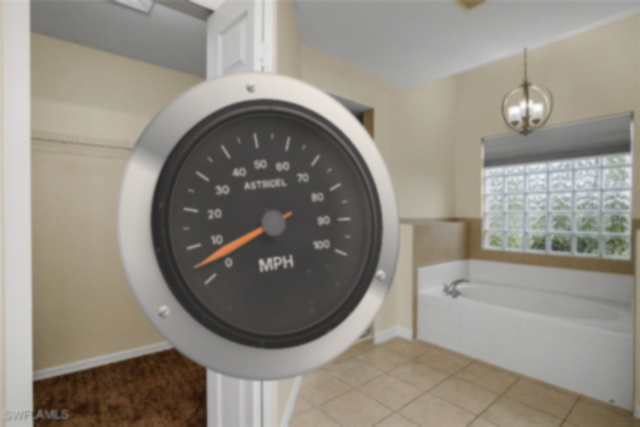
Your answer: 5 mph
